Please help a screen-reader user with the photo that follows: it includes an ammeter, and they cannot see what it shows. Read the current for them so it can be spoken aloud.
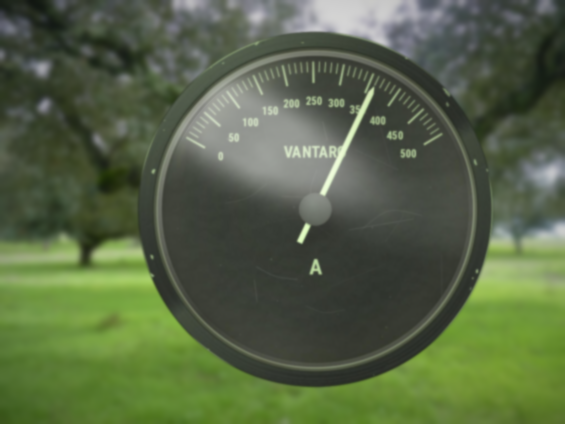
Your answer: 360 A
